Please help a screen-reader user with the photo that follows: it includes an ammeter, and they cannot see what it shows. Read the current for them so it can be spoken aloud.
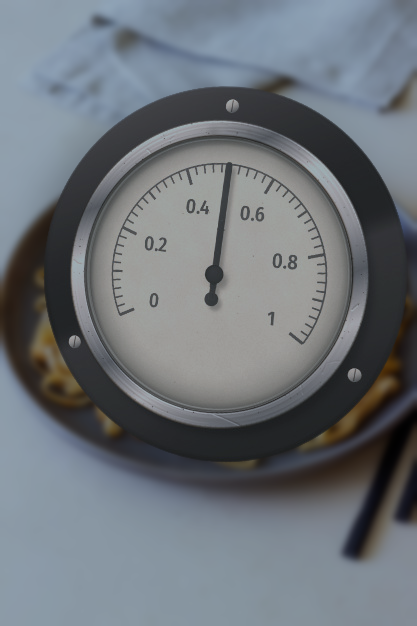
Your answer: 0.5 A
